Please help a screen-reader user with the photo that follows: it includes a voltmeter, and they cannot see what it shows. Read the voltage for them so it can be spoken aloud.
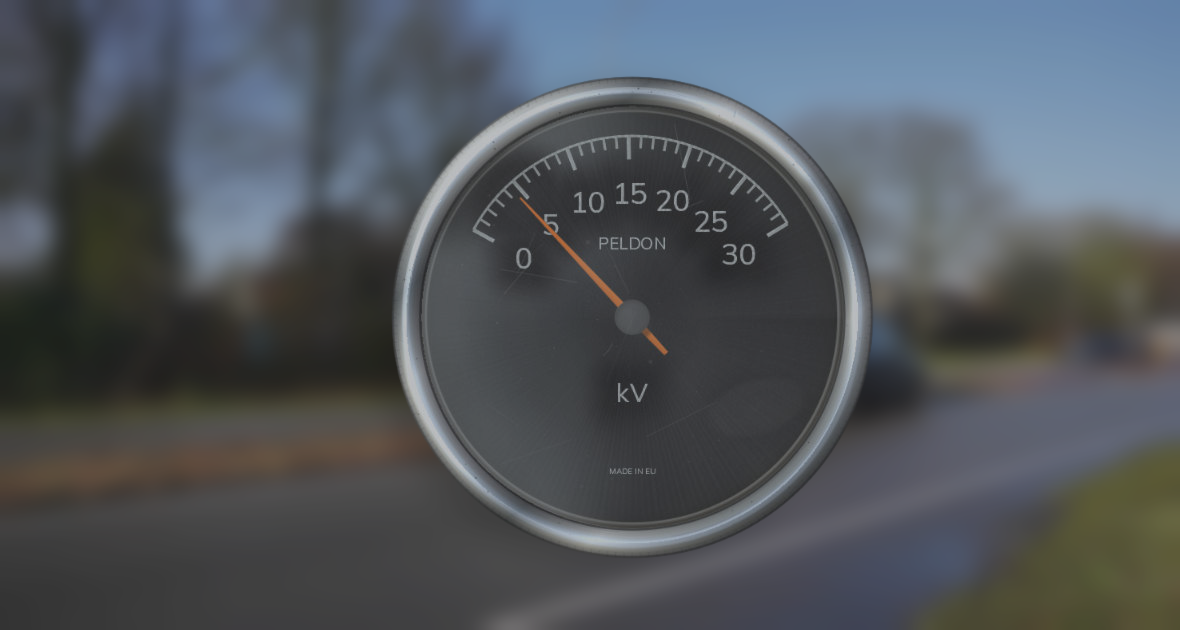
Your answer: 4.5 kV
